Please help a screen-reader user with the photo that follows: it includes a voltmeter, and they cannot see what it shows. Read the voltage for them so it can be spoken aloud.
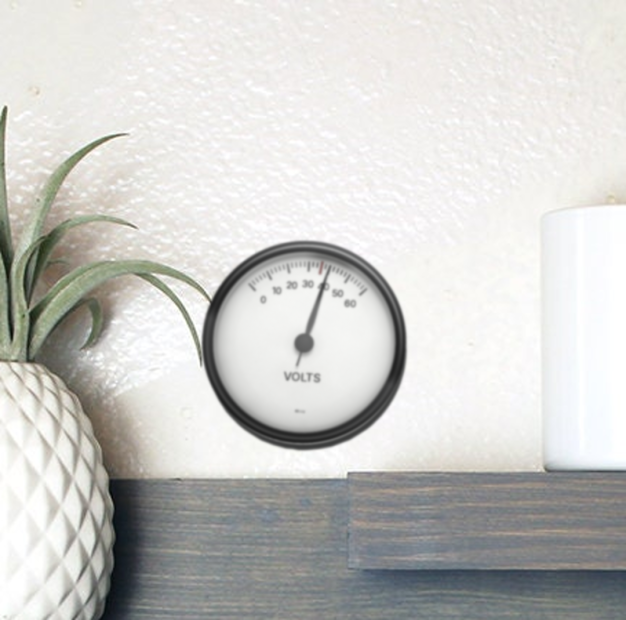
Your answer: 40 V
